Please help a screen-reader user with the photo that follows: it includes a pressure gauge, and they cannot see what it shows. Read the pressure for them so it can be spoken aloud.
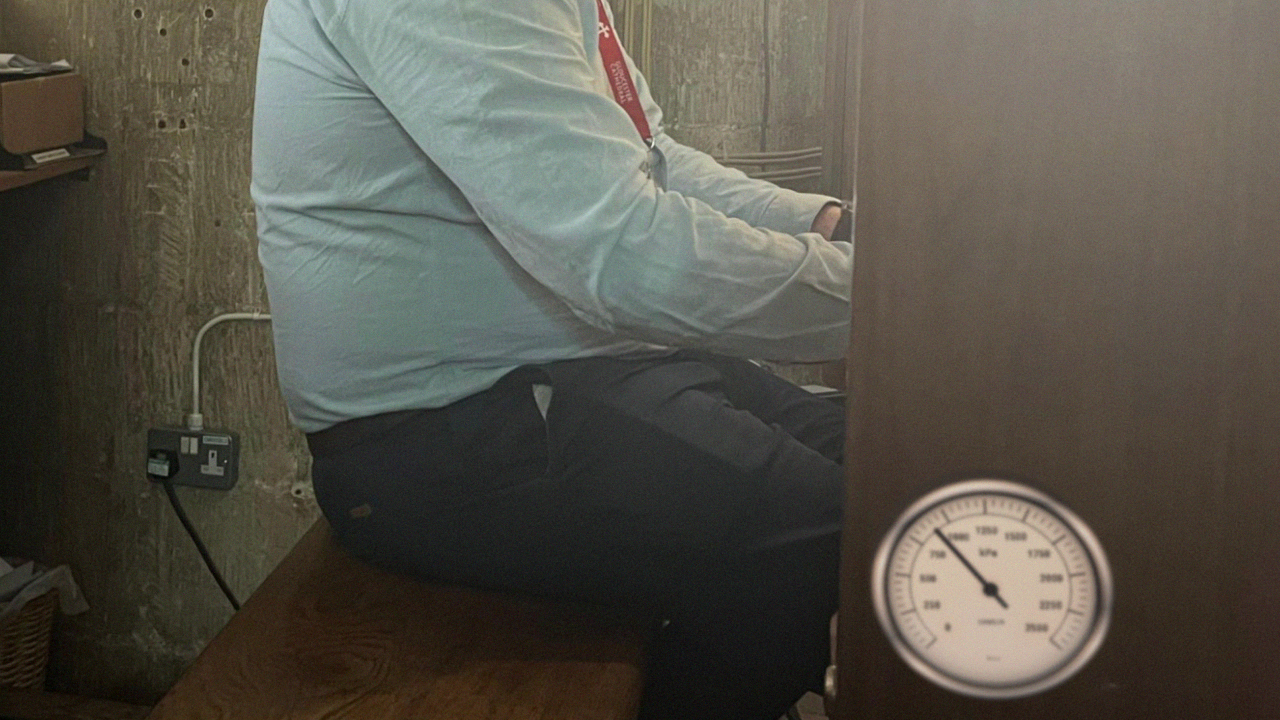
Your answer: 900 kPa
